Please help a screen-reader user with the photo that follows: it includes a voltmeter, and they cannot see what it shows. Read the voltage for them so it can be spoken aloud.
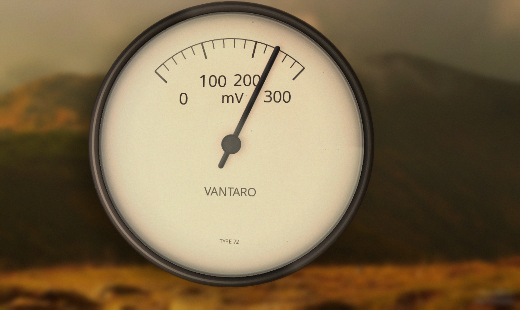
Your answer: 240 mV
